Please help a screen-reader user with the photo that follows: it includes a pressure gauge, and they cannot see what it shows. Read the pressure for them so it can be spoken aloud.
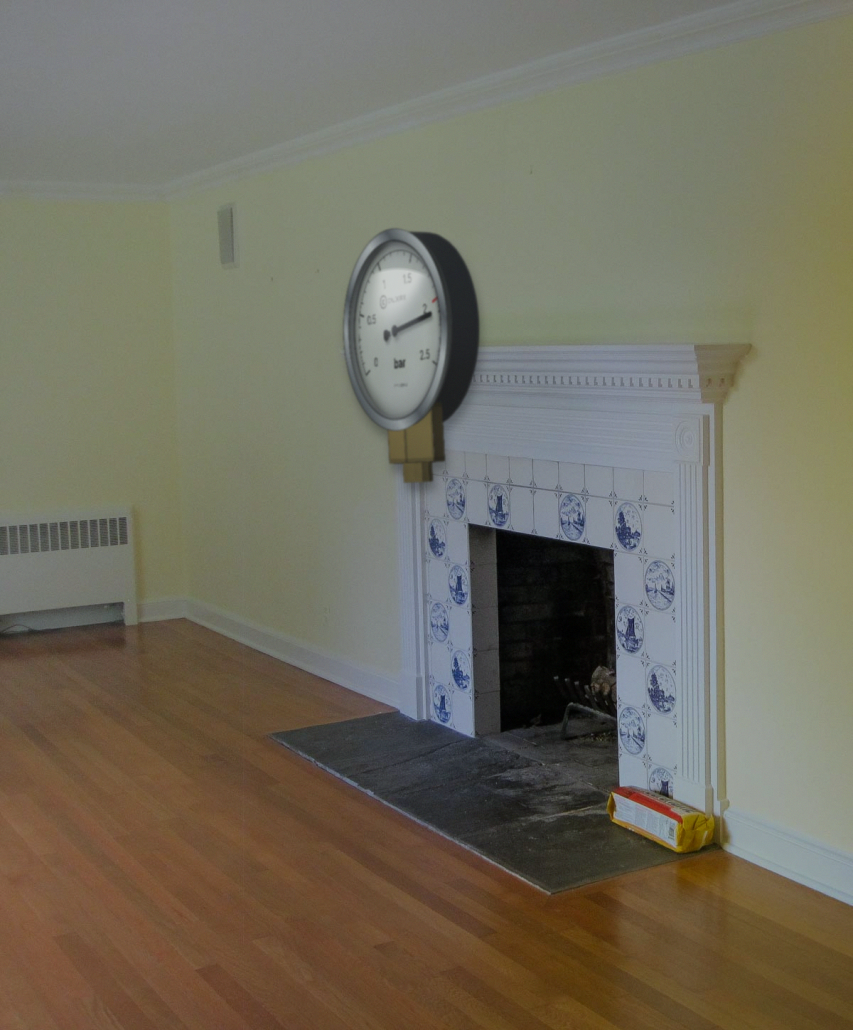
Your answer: 2.1 bar
